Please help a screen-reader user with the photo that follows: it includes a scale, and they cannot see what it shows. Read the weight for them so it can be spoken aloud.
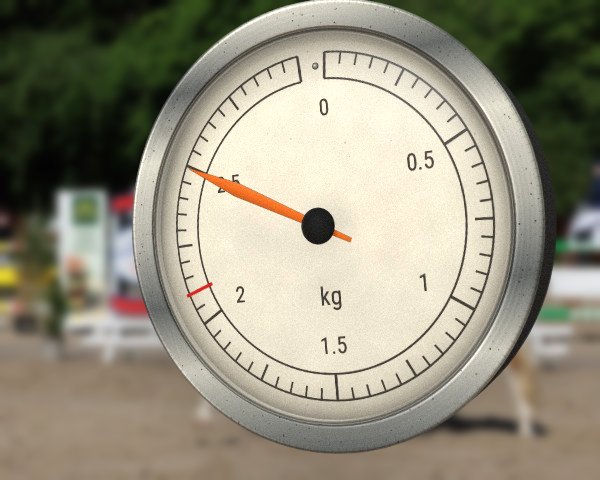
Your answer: 2.5 kg
